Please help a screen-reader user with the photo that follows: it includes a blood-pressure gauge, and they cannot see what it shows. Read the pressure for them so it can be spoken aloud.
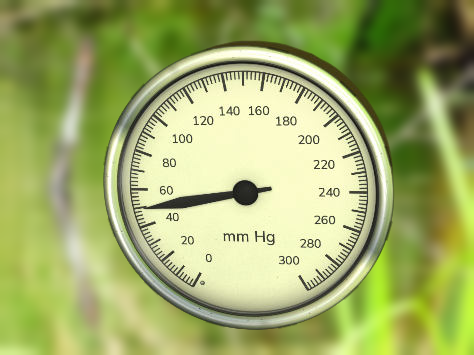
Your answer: 50 mmHg
